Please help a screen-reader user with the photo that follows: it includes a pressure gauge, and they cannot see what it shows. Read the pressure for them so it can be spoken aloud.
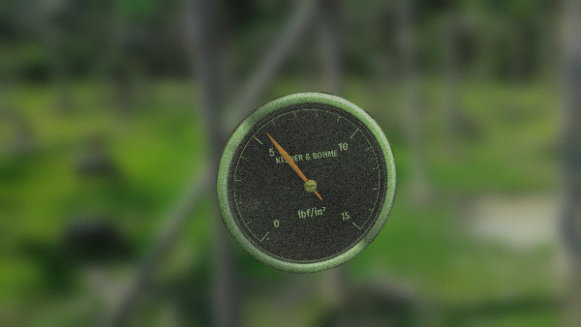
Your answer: 5.5 psi
